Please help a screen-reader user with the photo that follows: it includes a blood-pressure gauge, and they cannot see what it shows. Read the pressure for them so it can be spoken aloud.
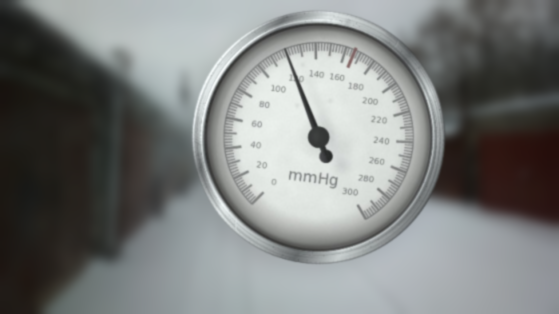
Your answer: 120 mmHg
